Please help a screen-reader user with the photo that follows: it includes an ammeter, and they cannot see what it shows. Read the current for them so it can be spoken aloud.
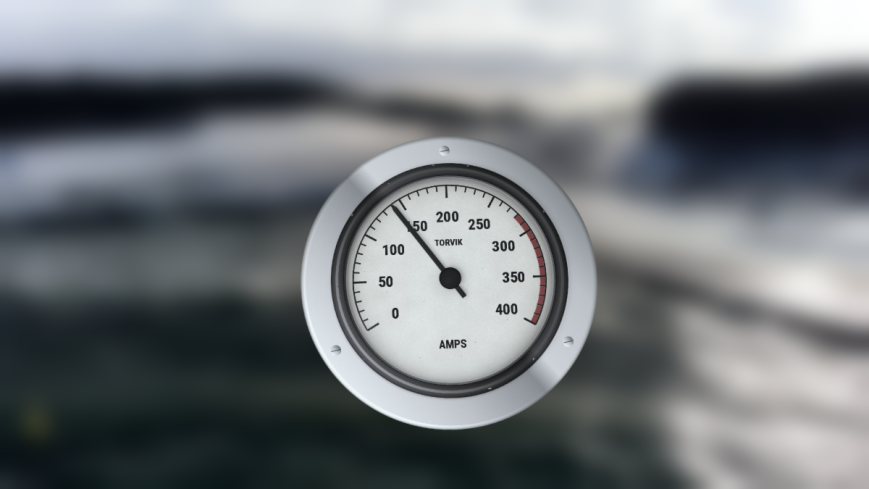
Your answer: 140 A
